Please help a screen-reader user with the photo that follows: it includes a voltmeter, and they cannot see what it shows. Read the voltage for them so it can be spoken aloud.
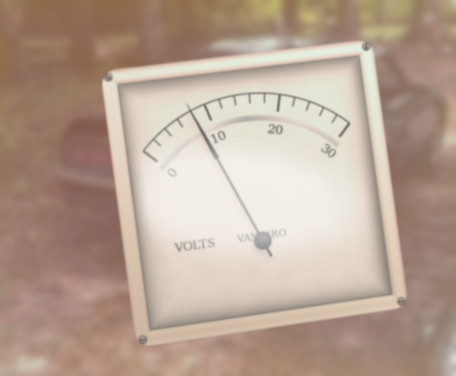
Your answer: 8 V
